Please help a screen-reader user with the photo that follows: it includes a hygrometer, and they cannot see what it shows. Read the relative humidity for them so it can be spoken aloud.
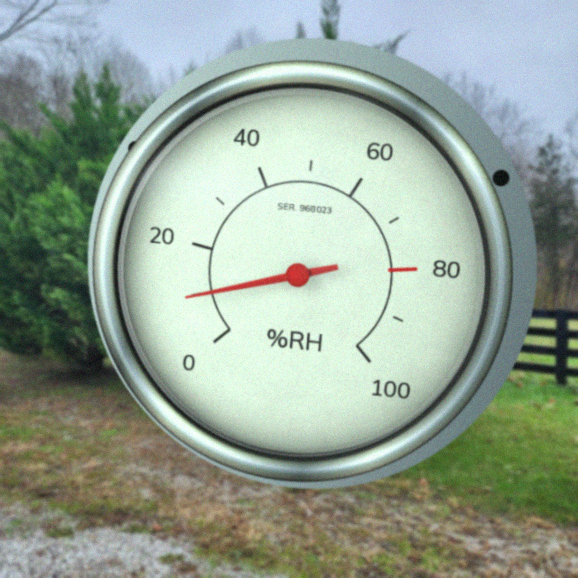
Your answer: 10 %
